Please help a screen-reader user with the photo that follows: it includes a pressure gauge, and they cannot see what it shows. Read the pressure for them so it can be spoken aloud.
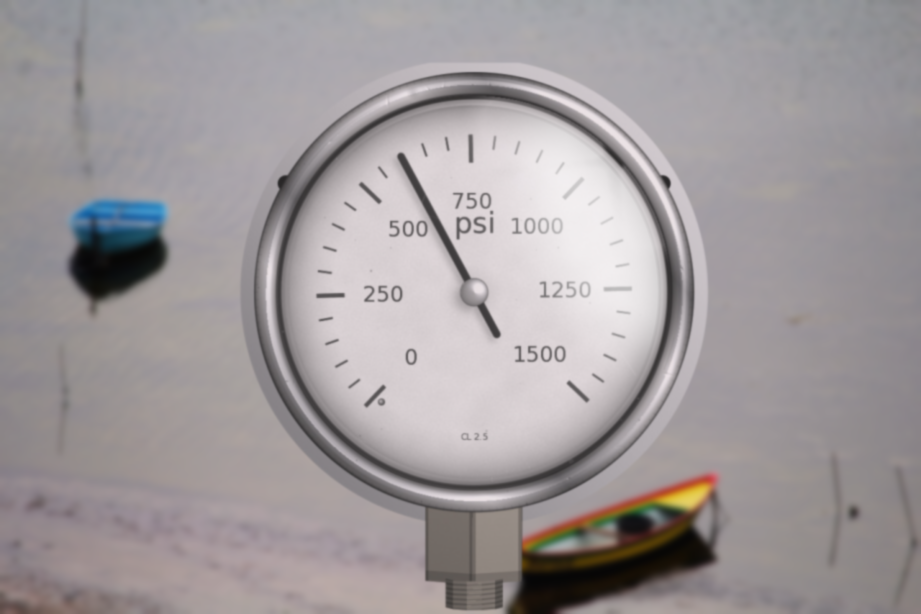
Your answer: 600 psi
